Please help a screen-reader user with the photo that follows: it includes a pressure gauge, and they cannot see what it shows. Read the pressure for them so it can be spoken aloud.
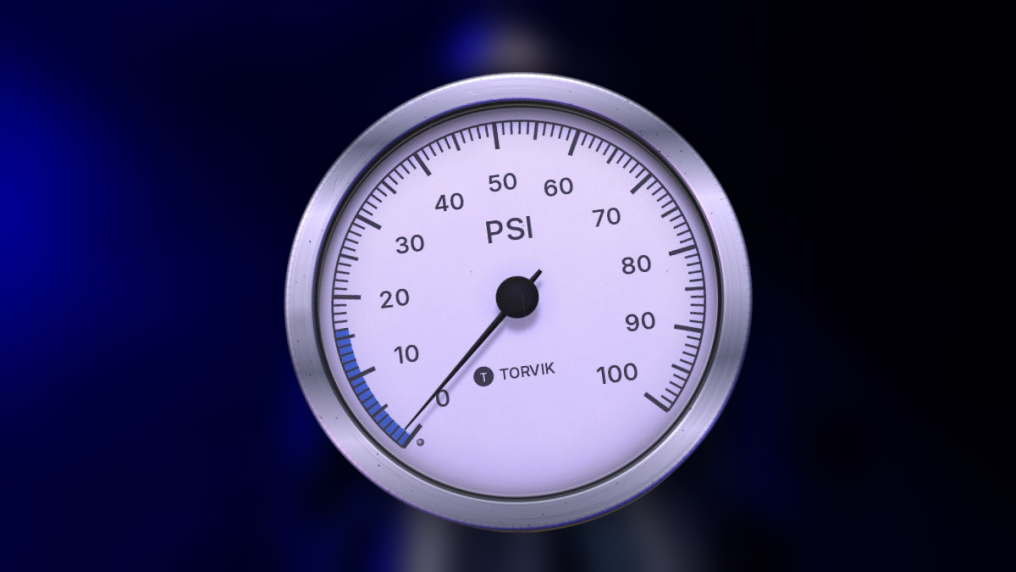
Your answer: 1 psi
